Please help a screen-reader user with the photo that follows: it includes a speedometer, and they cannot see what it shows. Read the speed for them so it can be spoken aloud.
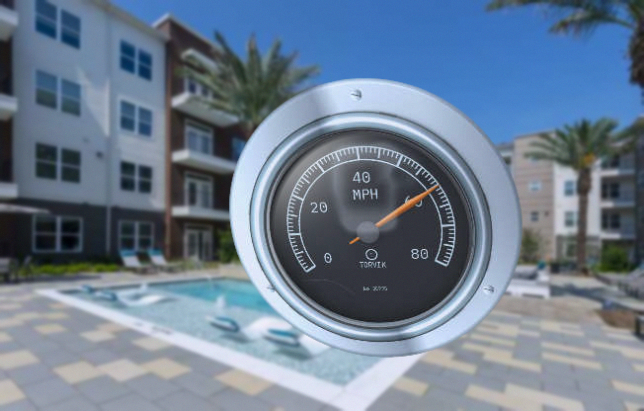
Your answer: 60 mph
